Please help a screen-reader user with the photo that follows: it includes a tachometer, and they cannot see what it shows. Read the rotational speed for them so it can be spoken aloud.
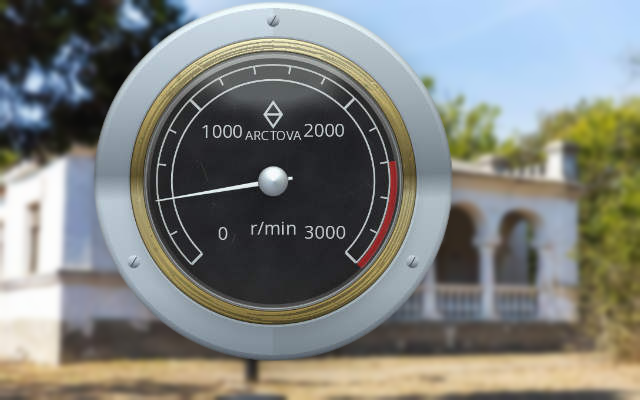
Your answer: 400 rpm
